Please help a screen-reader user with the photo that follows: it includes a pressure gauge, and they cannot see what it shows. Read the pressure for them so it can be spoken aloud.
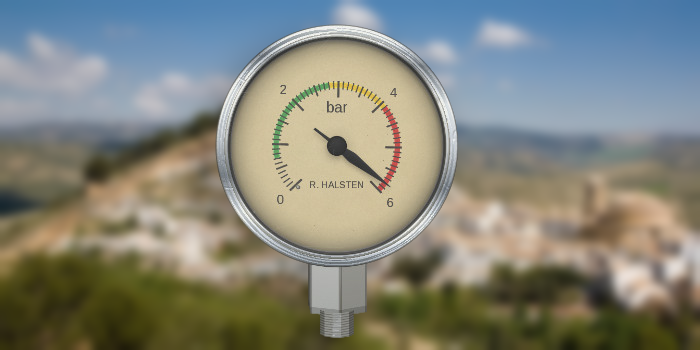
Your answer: 5.8 bar
